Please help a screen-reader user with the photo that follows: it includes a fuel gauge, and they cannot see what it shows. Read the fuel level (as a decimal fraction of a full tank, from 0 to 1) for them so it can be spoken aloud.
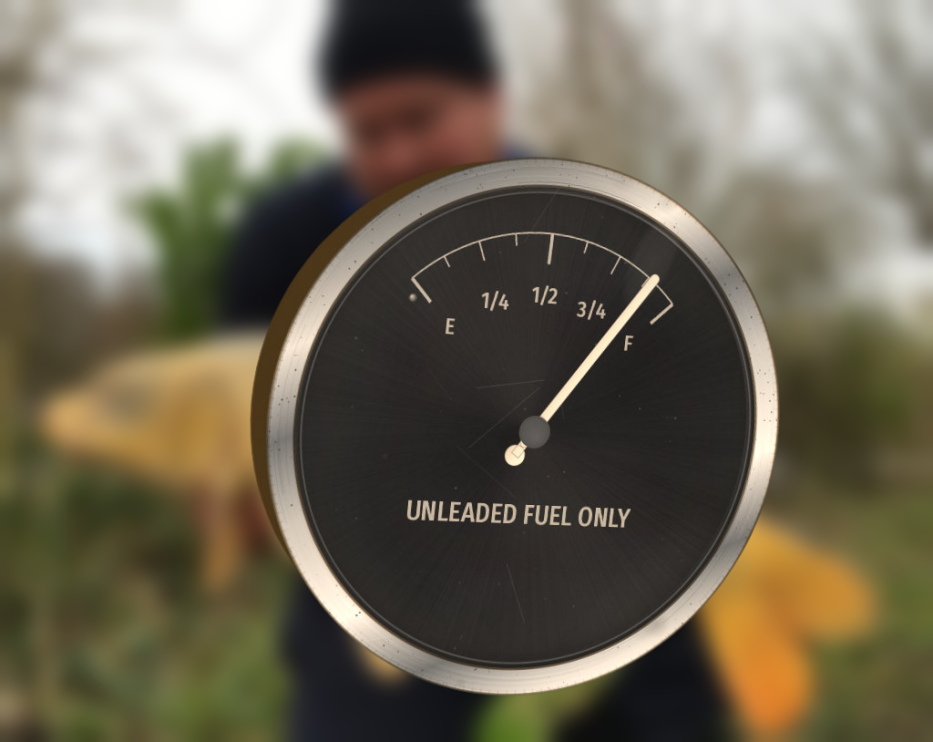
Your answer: 0.875
